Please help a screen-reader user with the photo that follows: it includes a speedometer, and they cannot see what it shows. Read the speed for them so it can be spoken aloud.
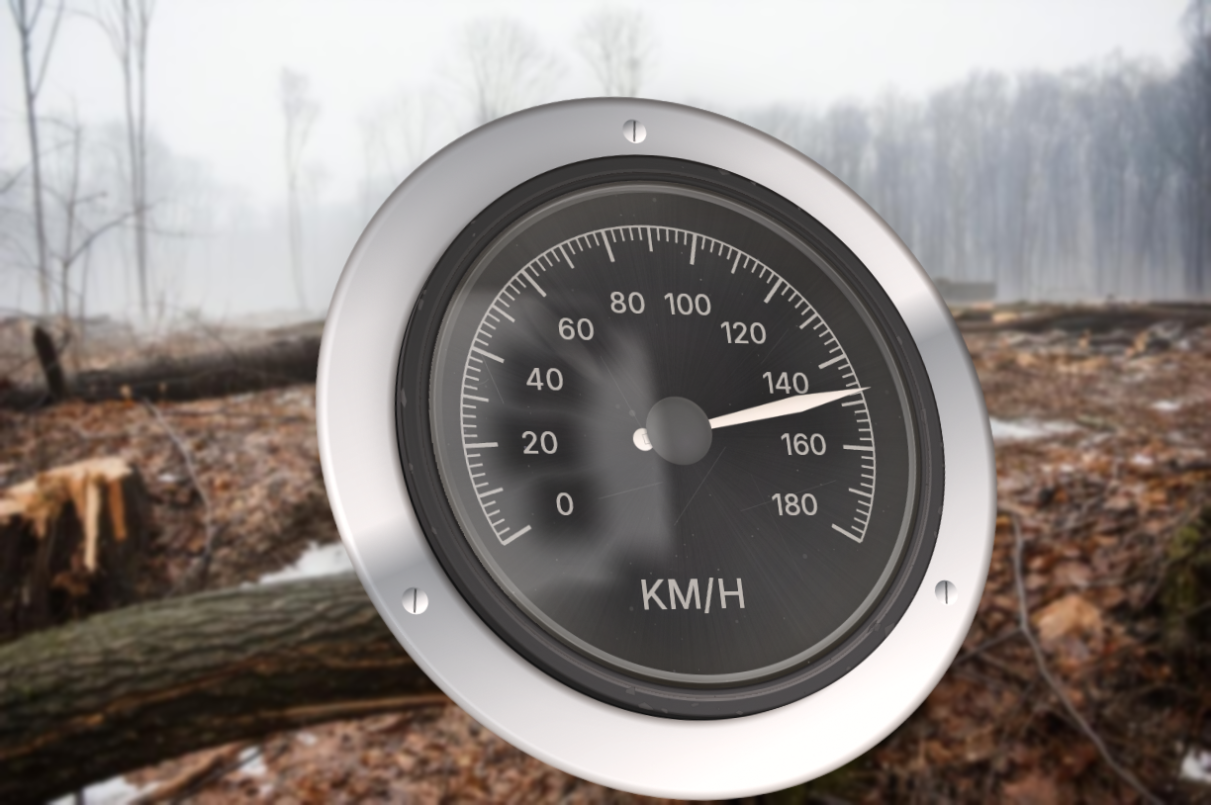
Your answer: 148 km/h
